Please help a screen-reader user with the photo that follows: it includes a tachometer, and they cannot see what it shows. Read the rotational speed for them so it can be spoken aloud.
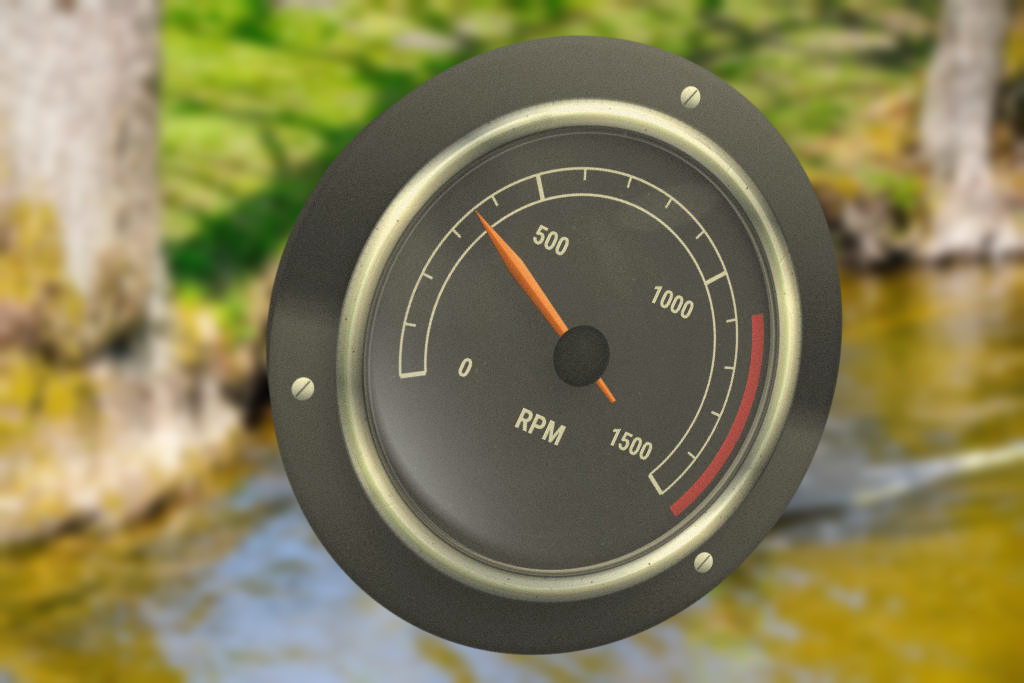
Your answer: 350 rpm
